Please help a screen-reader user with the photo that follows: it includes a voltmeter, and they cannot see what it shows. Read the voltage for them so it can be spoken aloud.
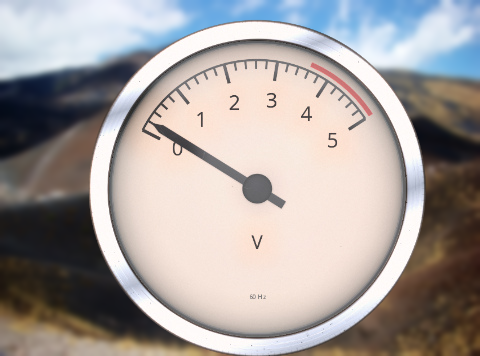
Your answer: 0.2 V
